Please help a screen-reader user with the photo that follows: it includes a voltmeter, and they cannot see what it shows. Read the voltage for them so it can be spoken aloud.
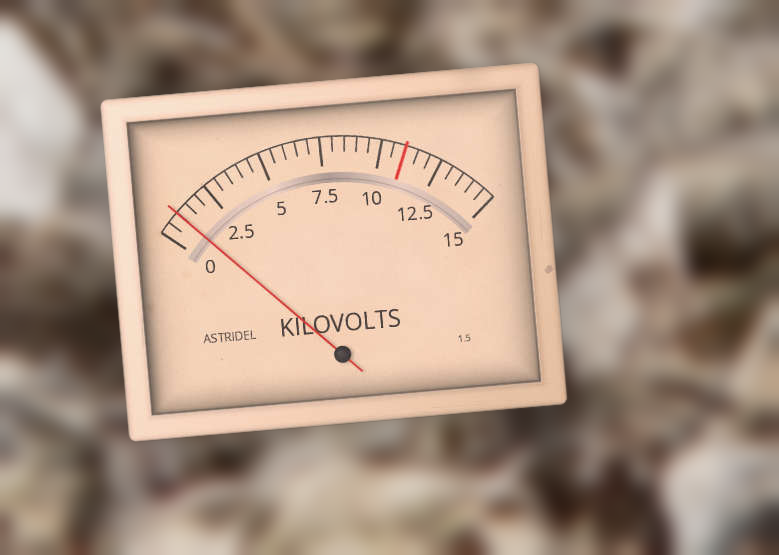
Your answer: 1 kV
